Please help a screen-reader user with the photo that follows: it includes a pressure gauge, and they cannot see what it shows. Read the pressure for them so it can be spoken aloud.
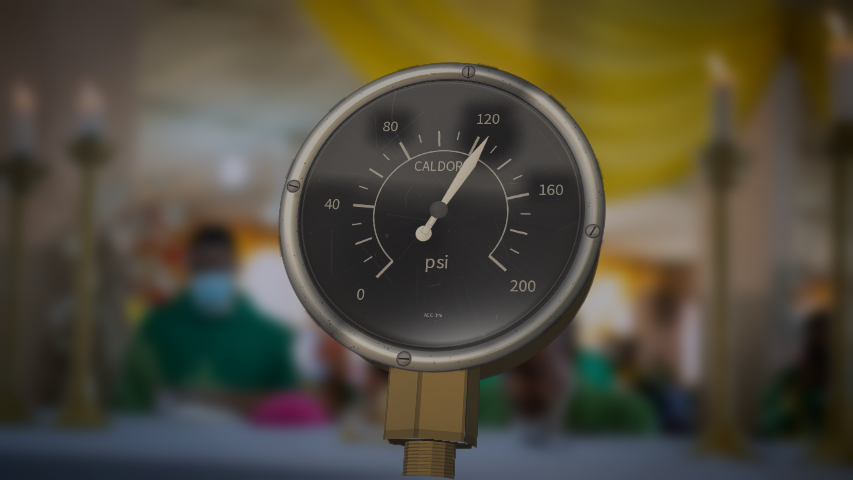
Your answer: 125 psi
